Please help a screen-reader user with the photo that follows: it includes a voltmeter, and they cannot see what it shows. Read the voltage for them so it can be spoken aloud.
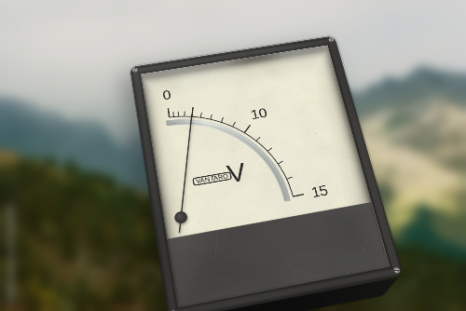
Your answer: 5 V
